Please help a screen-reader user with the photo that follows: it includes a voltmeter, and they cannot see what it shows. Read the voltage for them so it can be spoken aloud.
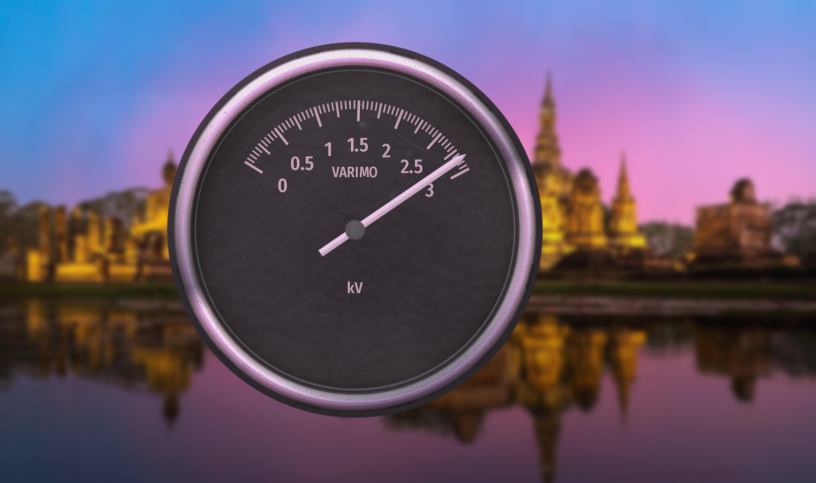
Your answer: 2.85 kV
